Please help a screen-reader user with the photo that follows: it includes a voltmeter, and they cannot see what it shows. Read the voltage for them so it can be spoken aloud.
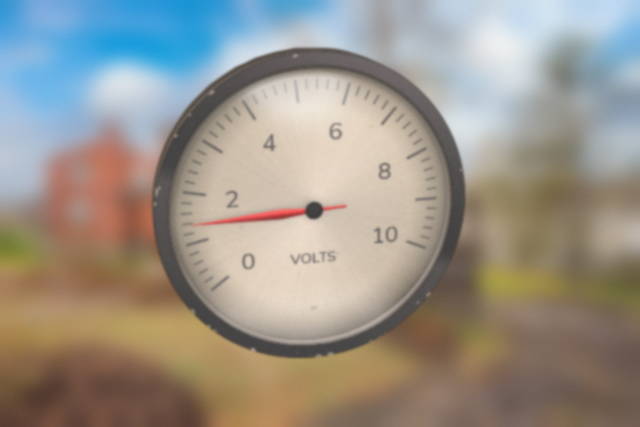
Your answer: 1.4 V
